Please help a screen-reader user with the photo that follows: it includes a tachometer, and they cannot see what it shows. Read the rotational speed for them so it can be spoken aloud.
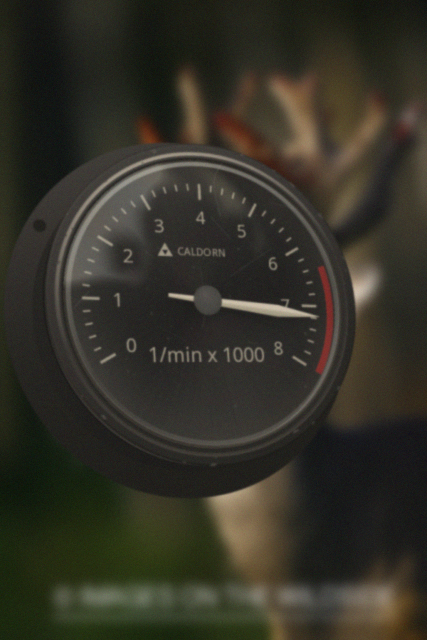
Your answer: 7200 rpm
